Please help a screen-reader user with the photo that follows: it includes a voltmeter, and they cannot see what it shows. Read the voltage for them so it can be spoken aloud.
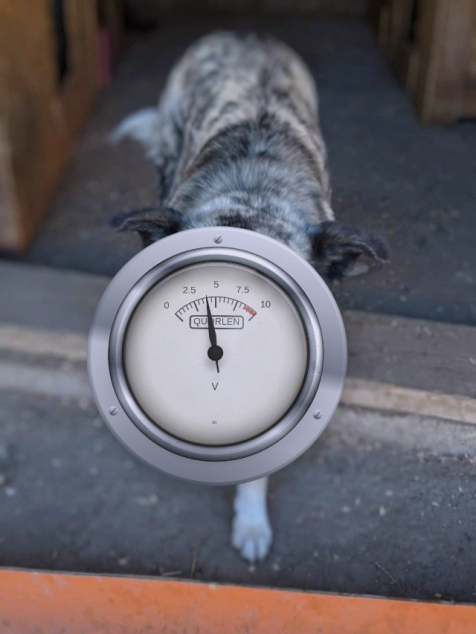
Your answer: 4 V
